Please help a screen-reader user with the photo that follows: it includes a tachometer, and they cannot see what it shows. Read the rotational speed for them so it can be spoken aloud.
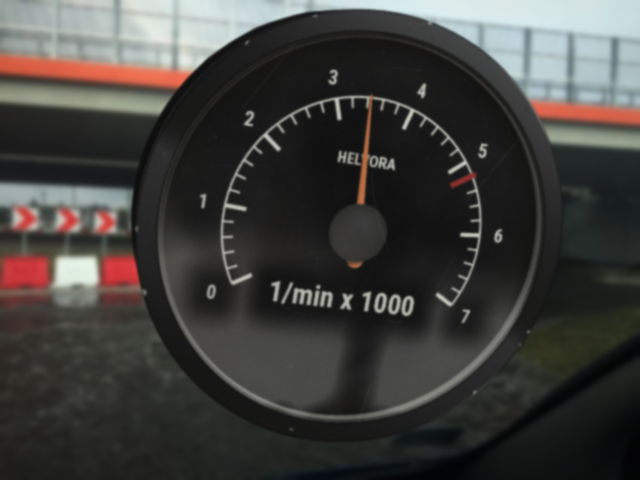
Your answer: 3400 rpm
